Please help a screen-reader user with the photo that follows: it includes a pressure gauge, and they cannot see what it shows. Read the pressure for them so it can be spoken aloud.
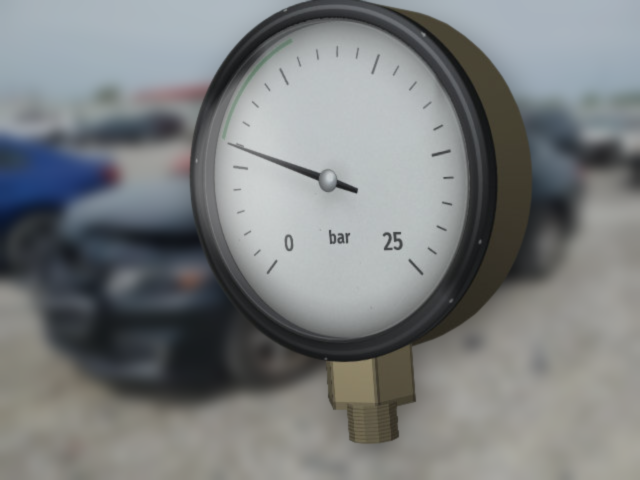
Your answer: 6 bar
